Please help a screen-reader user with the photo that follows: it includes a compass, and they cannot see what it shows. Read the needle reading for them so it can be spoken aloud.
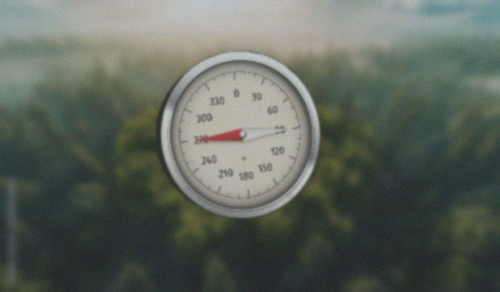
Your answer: 270 °
